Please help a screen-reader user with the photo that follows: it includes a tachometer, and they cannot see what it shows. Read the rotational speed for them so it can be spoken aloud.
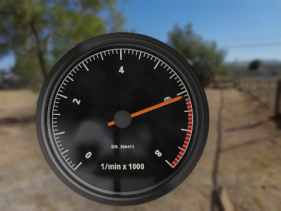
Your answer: 6100 rpm
